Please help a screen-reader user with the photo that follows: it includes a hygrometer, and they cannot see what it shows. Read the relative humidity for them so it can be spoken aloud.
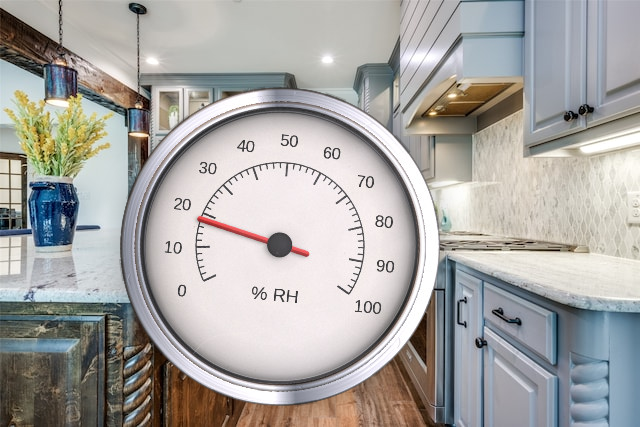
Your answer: 18 %
